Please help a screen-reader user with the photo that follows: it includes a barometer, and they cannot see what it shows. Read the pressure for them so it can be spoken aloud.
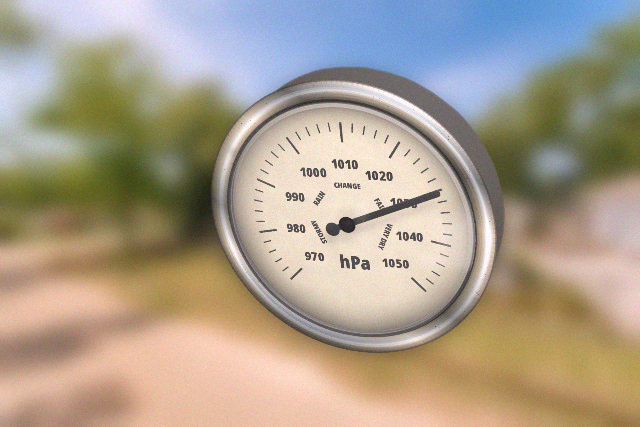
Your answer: 1030 hPa
